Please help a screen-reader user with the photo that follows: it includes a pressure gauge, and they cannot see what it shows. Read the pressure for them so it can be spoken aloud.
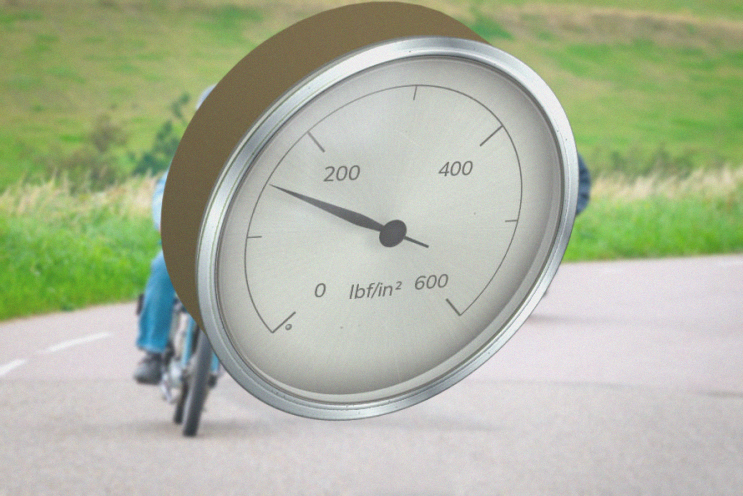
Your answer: 150 psi
